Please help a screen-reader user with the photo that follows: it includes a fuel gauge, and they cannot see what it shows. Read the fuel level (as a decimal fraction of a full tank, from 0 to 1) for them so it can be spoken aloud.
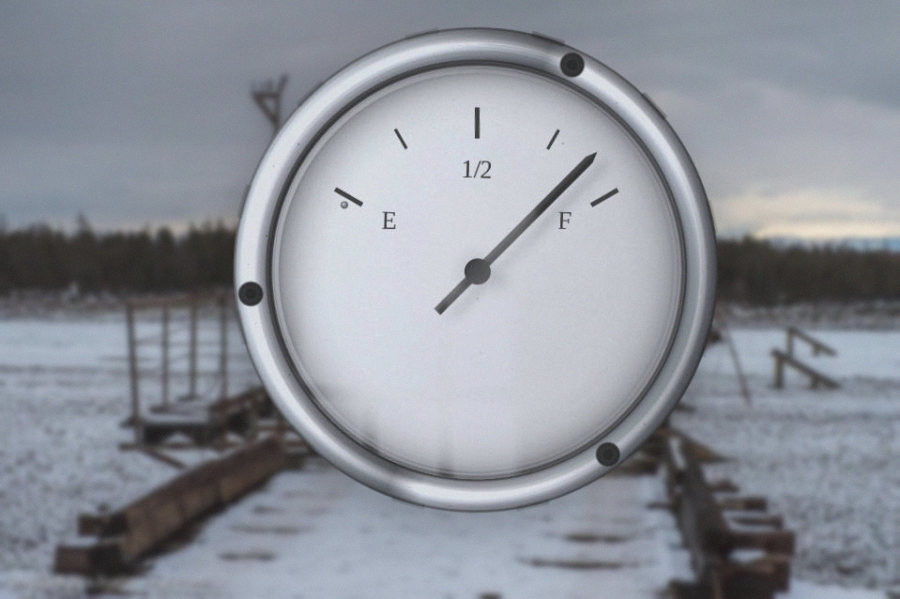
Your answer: 0.875
